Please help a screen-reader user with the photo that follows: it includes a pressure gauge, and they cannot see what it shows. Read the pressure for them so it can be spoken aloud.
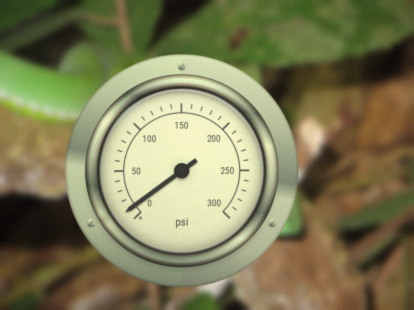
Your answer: 10 psi
